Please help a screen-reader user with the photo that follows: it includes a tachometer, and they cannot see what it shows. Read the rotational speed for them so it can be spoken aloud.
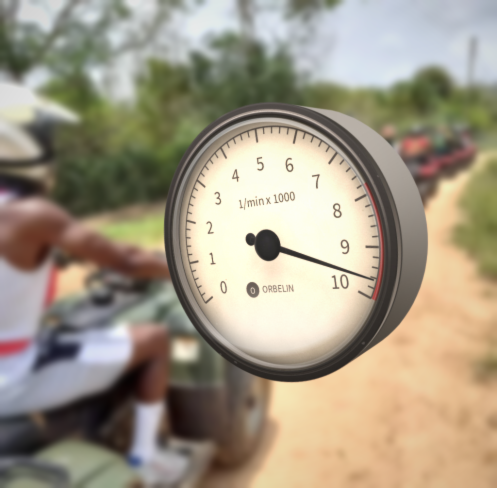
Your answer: 9600 rpm
